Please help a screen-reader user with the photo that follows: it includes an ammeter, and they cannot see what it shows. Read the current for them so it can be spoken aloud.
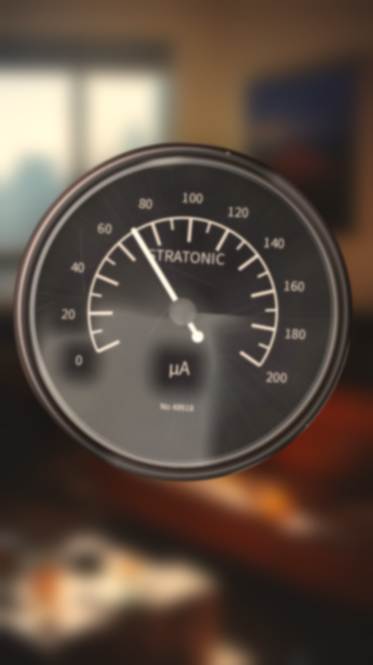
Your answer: 70 µA
